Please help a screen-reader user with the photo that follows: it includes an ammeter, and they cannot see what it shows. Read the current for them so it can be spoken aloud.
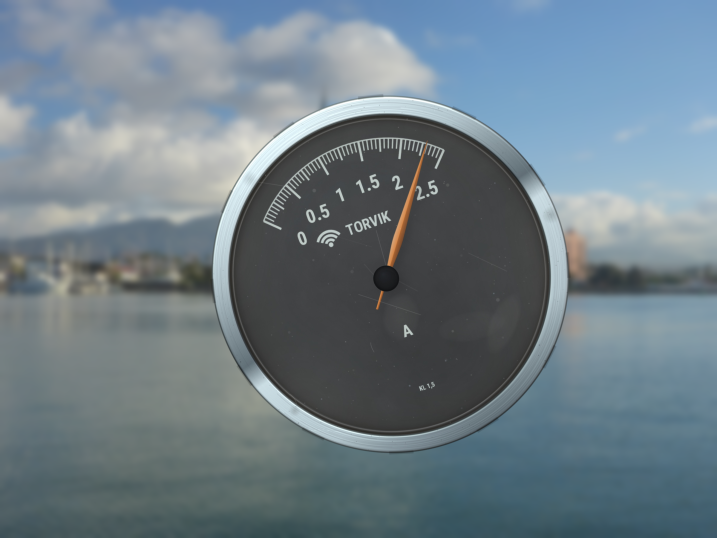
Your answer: 2.3 A
